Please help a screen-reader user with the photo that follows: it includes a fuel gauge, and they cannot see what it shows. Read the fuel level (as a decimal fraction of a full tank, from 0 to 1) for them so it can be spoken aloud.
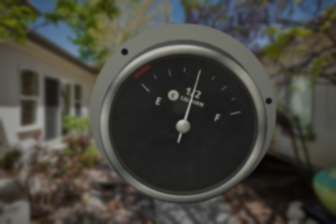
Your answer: 0.5
